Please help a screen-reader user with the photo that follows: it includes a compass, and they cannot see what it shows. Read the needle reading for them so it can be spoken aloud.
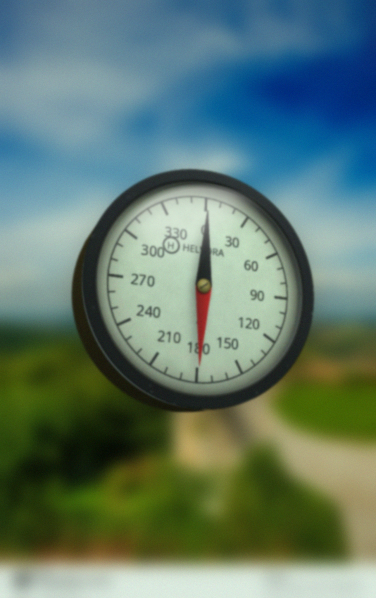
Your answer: 180 °
